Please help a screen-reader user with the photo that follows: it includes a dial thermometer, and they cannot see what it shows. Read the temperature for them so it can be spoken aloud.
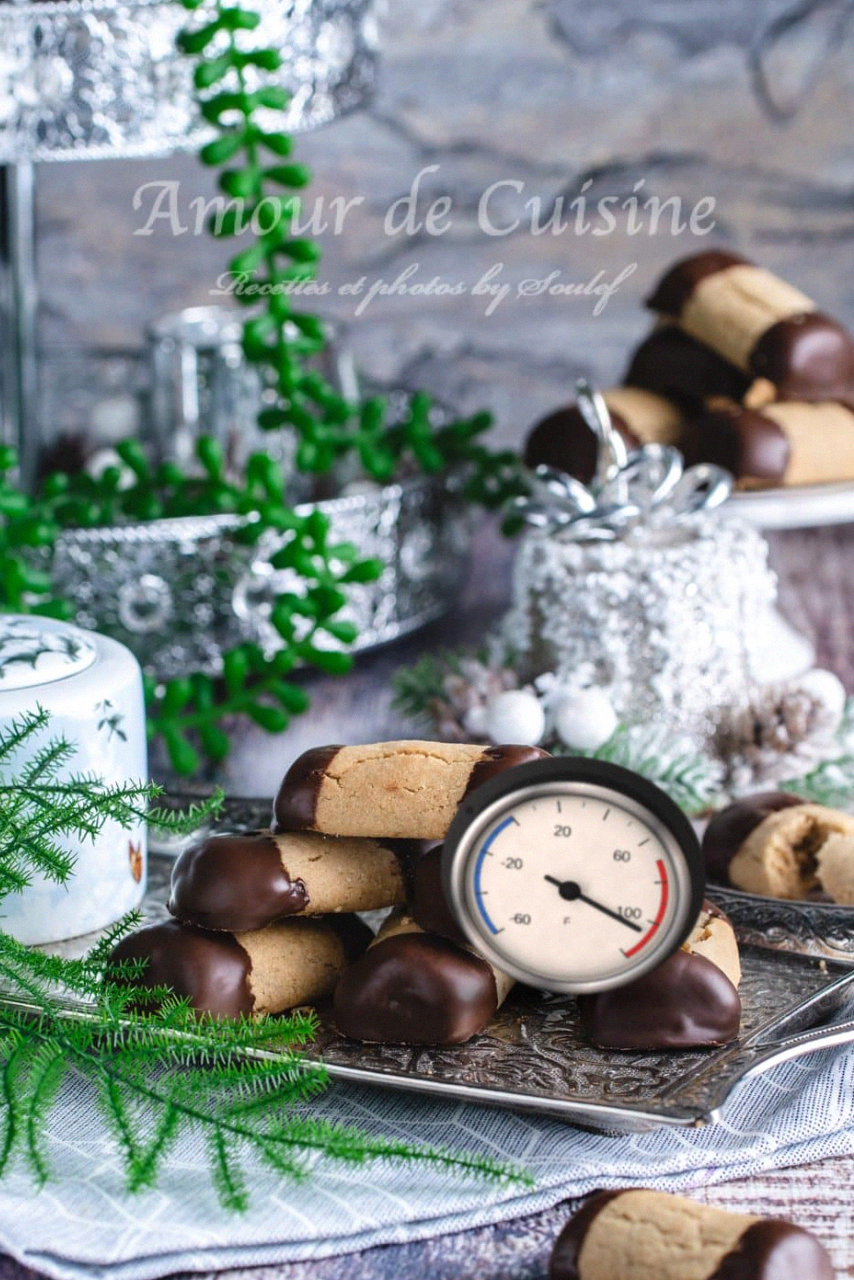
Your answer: 105 °F
